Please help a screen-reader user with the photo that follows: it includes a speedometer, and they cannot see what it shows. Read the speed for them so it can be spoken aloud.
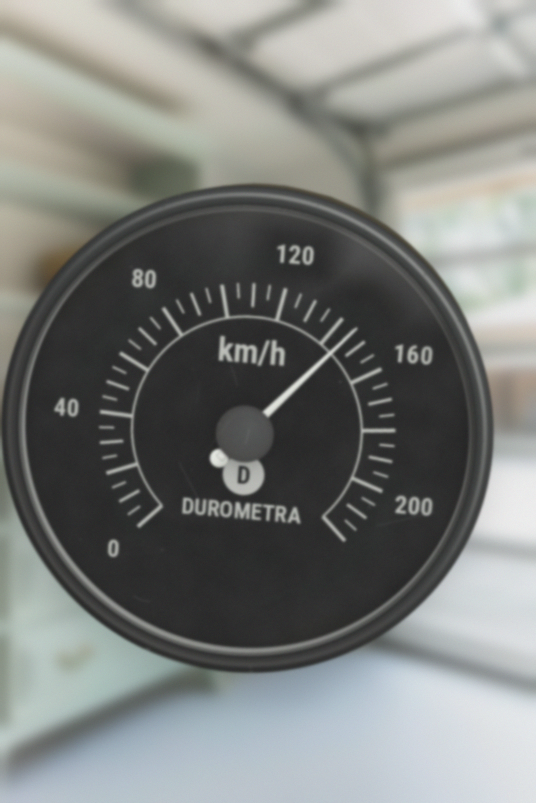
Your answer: 145 km/h
